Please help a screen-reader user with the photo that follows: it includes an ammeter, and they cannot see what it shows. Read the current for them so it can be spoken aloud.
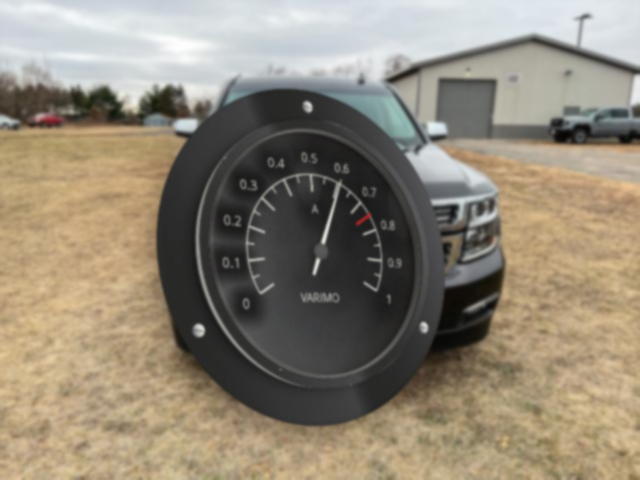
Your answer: 0.6 A
